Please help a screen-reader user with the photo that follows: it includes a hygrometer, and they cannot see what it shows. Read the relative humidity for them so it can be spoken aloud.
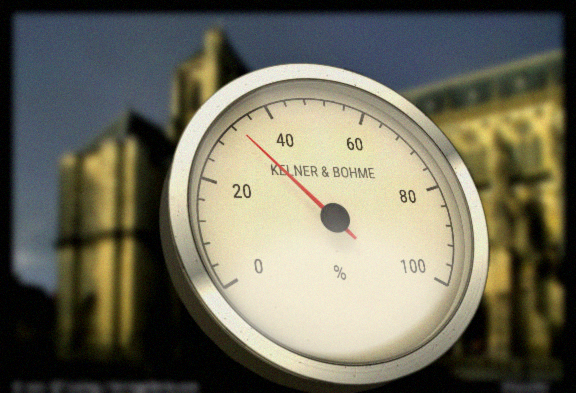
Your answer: 32 %
